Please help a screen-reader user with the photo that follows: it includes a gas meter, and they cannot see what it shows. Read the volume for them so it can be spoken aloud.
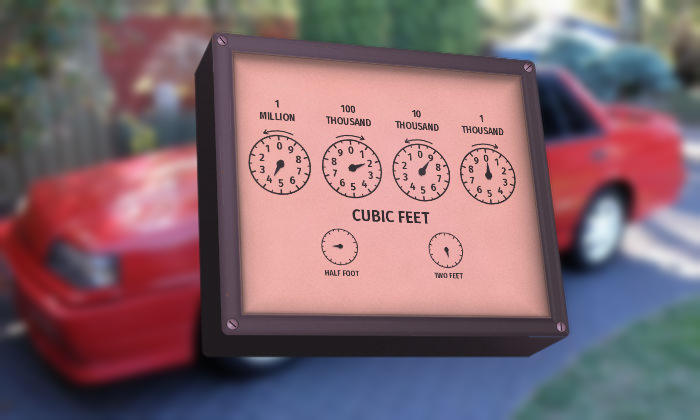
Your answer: 419000 ft³
